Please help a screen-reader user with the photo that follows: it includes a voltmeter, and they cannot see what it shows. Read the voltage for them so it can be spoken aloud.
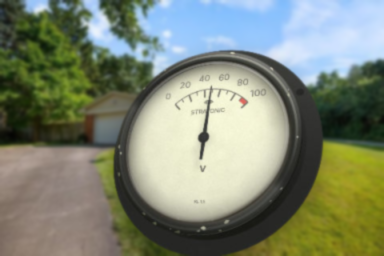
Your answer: 50 V
